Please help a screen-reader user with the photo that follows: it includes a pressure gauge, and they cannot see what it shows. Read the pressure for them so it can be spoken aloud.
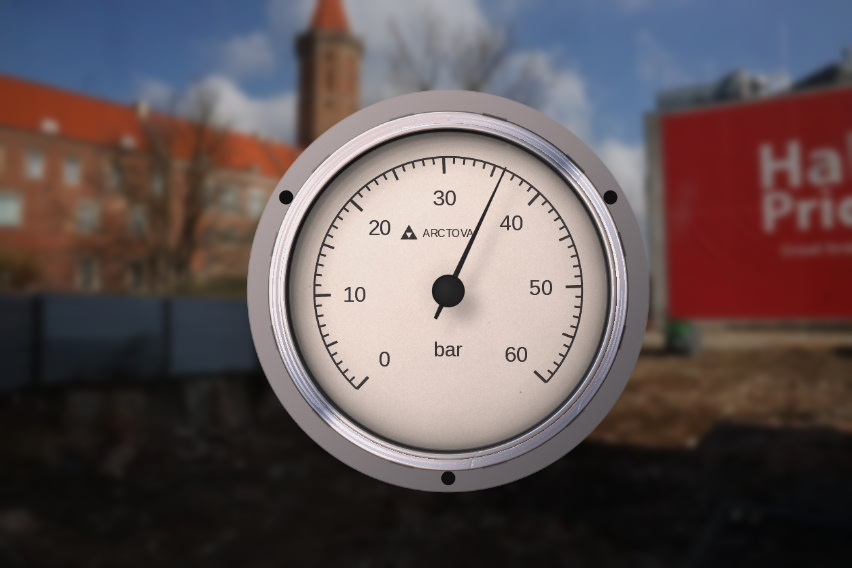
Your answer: 36 bar
